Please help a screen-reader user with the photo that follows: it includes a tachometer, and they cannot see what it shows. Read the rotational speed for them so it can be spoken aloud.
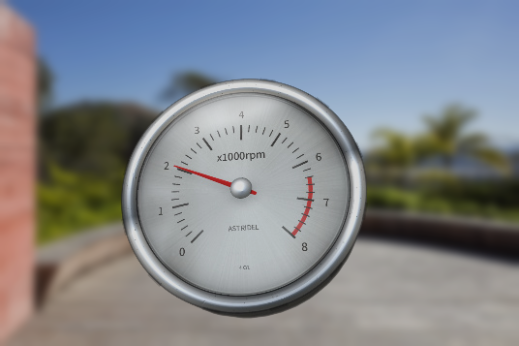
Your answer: 2000 rpm
